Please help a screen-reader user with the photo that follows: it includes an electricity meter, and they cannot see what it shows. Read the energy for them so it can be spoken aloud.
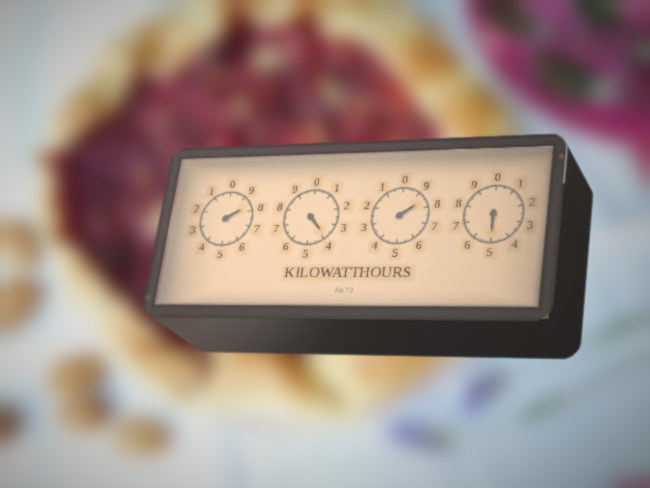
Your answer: 8385 kWh
